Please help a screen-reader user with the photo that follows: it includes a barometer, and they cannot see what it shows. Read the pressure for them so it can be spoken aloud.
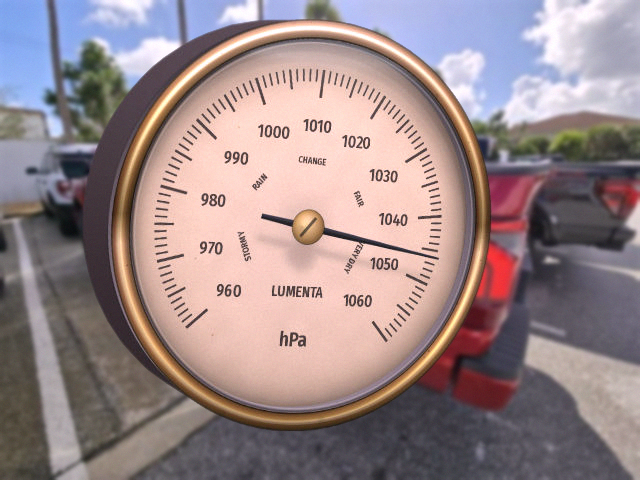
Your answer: 1046 hPa
